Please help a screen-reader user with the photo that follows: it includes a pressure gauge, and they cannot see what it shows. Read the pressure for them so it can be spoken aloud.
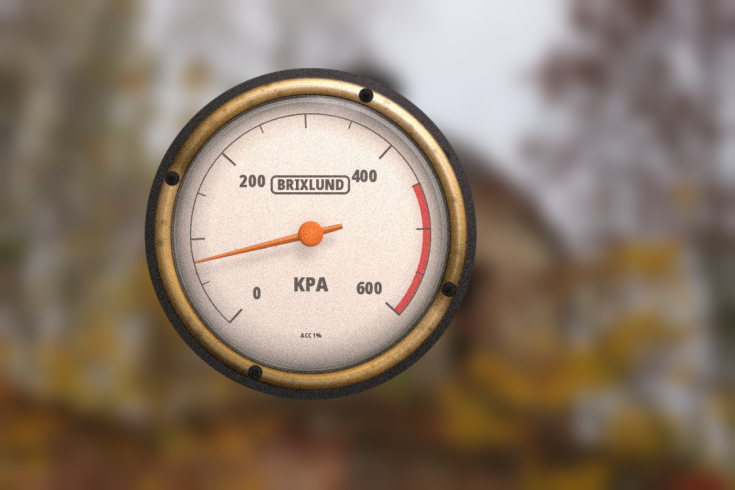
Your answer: 75 kPa
